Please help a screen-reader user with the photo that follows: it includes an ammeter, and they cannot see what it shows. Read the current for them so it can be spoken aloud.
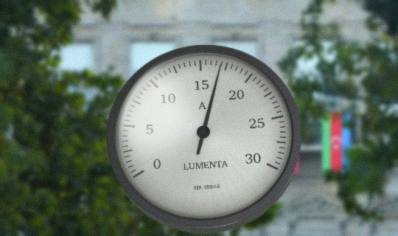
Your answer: 17 A
